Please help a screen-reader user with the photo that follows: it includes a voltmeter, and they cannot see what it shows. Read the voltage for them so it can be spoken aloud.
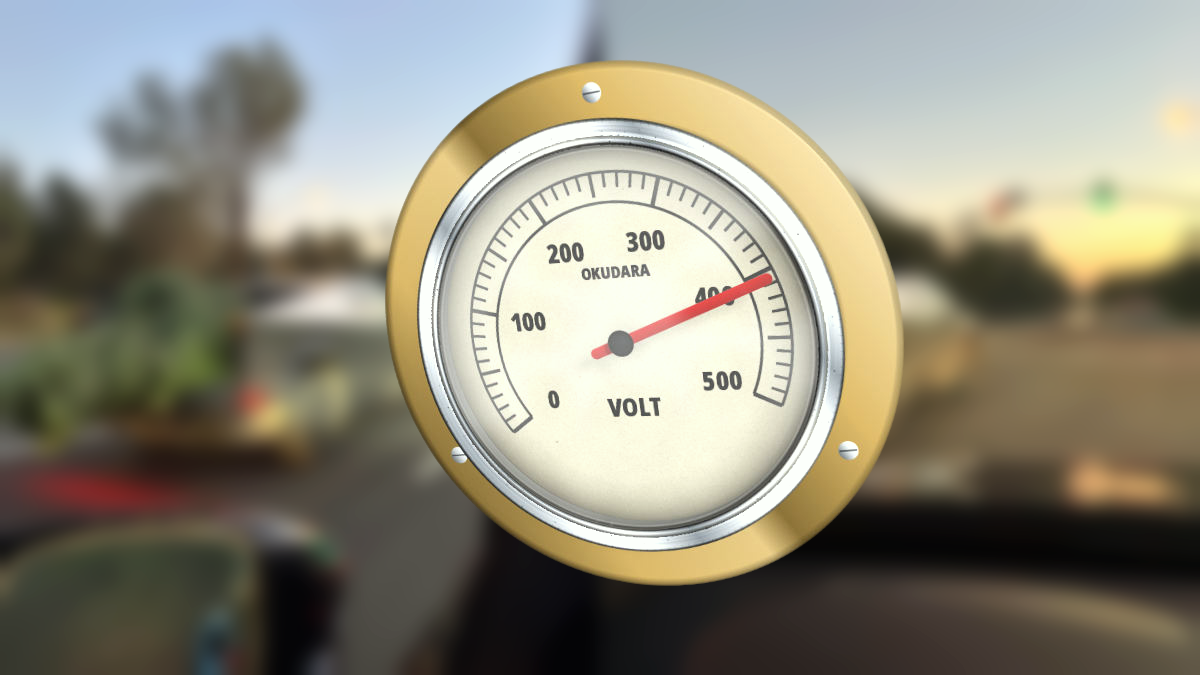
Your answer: 405 V
